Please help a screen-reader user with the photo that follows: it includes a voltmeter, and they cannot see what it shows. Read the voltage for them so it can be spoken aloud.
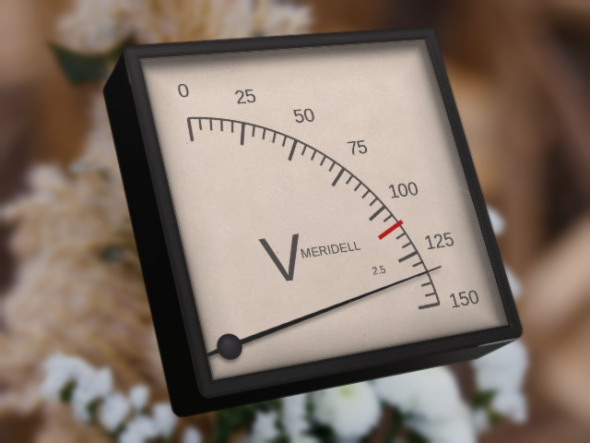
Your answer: 135 V
